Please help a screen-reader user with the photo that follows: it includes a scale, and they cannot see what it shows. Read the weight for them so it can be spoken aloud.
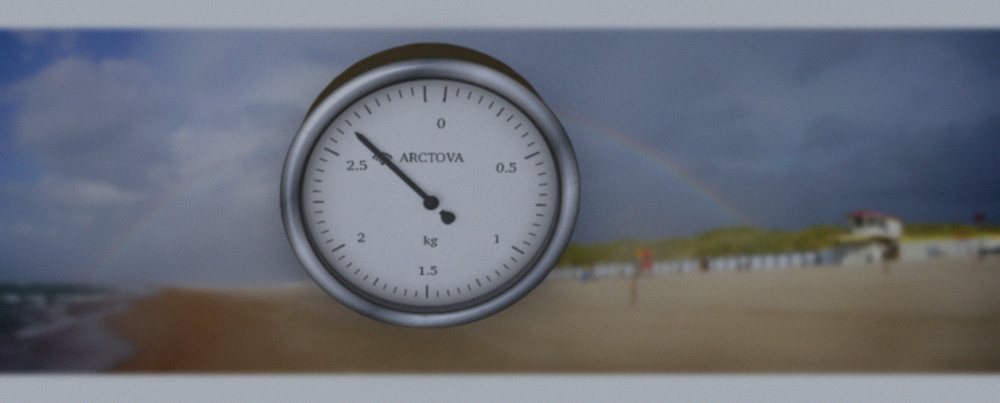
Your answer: 2.65 kg
